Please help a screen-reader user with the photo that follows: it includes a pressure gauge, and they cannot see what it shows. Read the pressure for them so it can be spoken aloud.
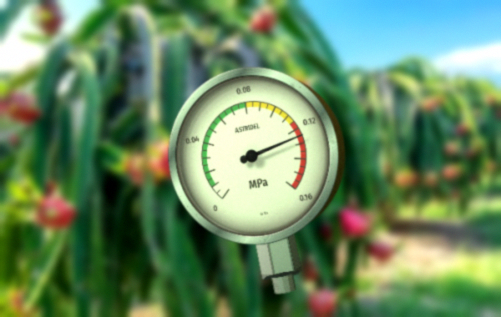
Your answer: 0.125 MPa
